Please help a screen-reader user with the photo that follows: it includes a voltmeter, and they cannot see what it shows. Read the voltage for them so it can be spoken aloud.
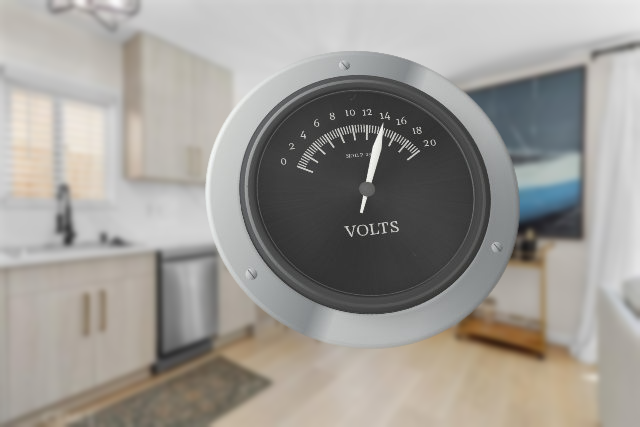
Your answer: 14 V
